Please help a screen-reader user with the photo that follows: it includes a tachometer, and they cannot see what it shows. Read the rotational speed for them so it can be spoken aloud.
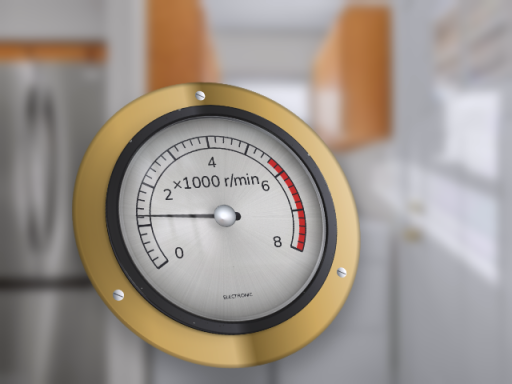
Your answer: 1200 rpm
